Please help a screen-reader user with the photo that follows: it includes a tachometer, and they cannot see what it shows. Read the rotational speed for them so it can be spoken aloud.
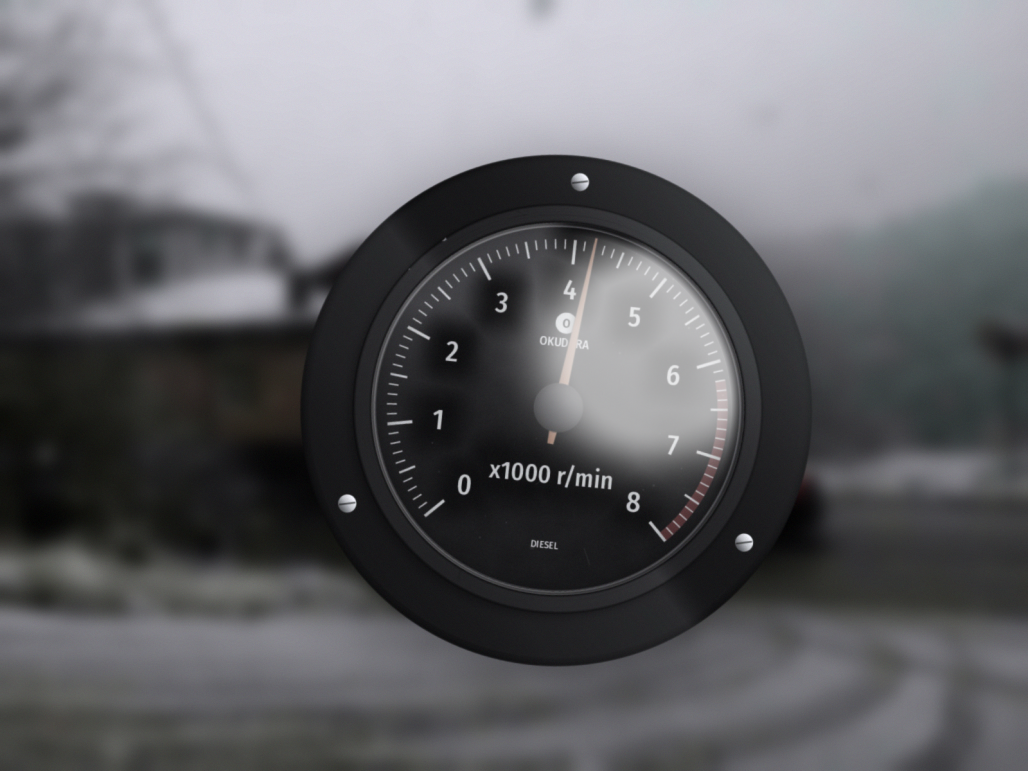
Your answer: 4200 rpm
